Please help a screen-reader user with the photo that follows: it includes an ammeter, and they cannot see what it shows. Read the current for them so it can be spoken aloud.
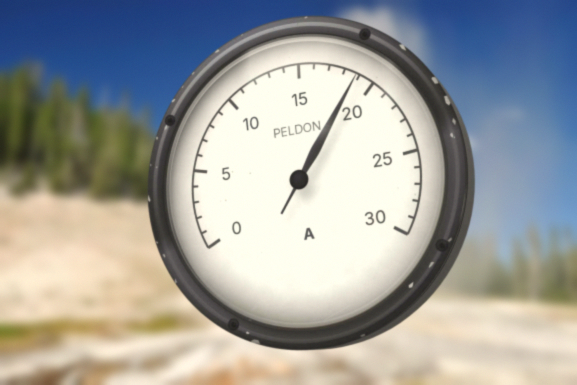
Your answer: 19 A
